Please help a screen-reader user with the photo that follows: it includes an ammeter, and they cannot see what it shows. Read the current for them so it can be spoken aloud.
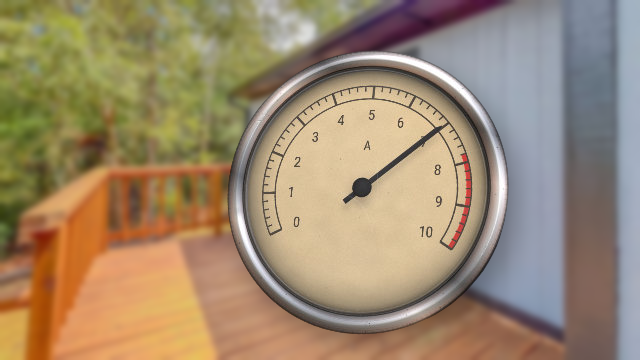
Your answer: 7 A
